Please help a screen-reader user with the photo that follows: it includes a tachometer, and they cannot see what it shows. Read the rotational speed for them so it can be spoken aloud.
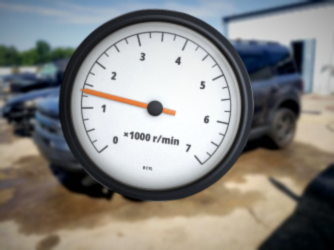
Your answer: 1375 rpm
